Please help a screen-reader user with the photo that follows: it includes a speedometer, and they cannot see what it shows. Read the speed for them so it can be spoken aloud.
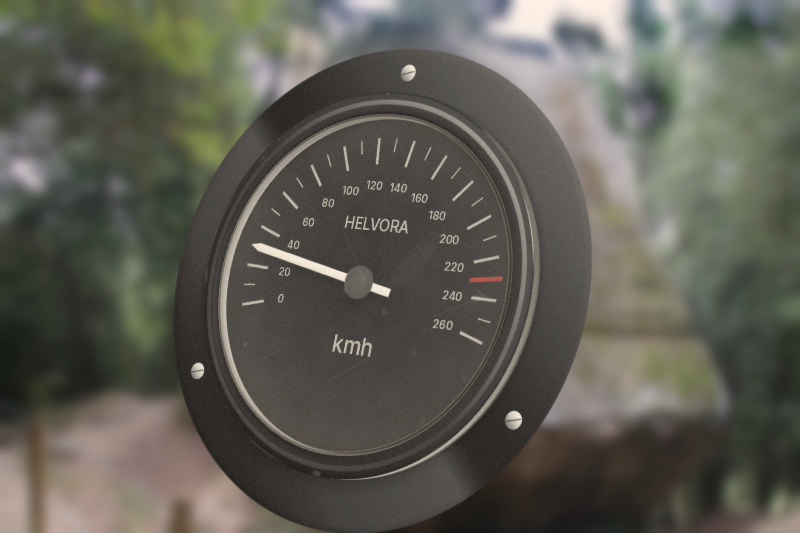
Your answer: 30 km/h
